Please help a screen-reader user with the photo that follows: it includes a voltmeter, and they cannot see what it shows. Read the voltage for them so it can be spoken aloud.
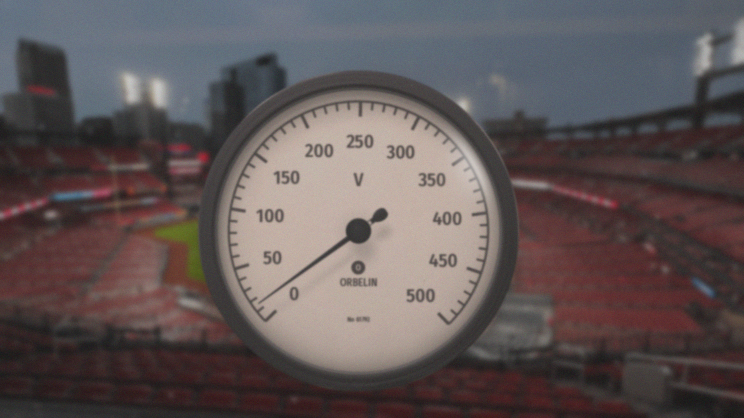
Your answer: 15 V
